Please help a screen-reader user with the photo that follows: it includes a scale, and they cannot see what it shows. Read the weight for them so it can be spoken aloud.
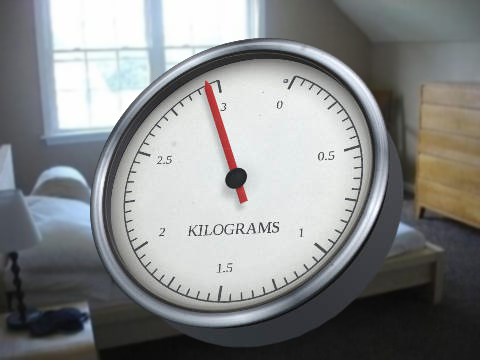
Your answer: 2.95 kg
